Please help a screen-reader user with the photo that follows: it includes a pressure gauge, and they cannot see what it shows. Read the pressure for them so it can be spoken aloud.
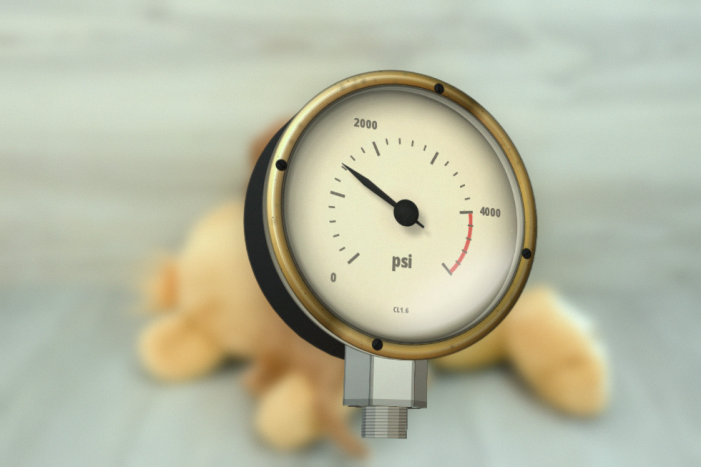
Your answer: 1400 psi
